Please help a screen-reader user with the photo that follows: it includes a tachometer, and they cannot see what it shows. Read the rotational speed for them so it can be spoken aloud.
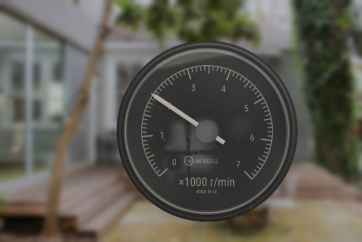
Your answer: 2000 rpm
